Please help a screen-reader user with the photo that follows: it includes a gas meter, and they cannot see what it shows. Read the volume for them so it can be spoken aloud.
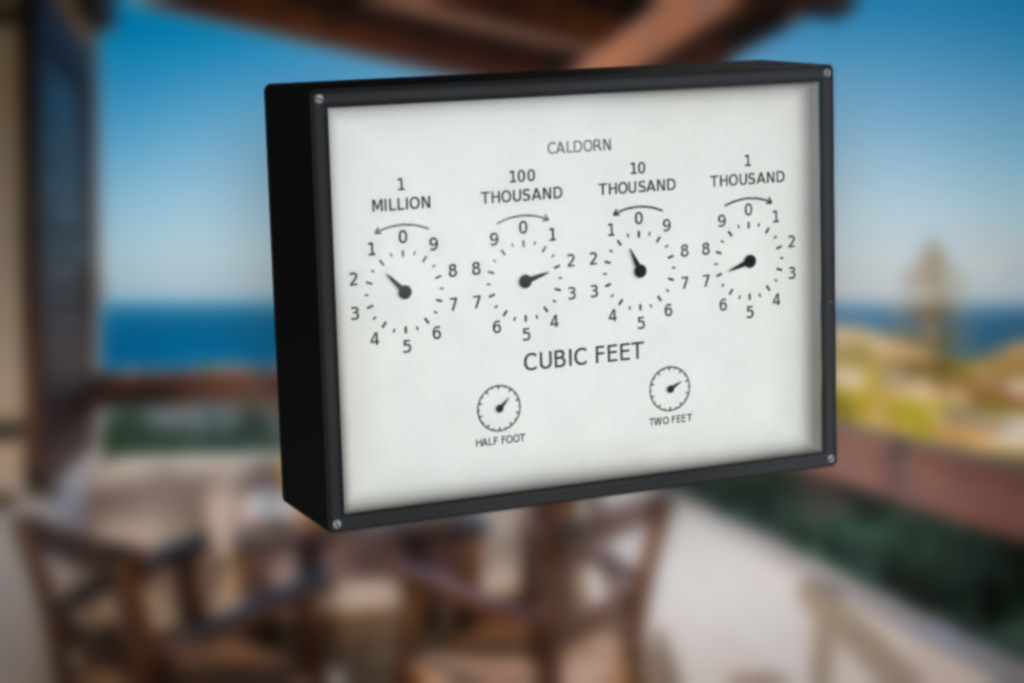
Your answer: 120700 ft³
